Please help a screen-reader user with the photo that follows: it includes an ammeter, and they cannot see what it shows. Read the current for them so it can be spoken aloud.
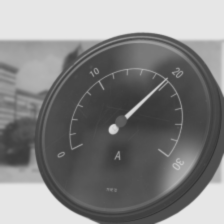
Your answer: 20 A
